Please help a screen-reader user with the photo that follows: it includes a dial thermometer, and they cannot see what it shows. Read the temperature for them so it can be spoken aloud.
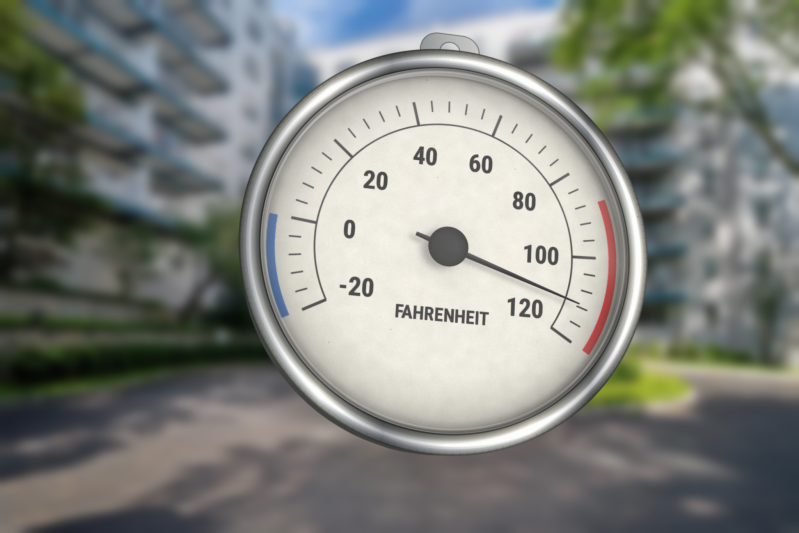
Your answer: 112 °F
